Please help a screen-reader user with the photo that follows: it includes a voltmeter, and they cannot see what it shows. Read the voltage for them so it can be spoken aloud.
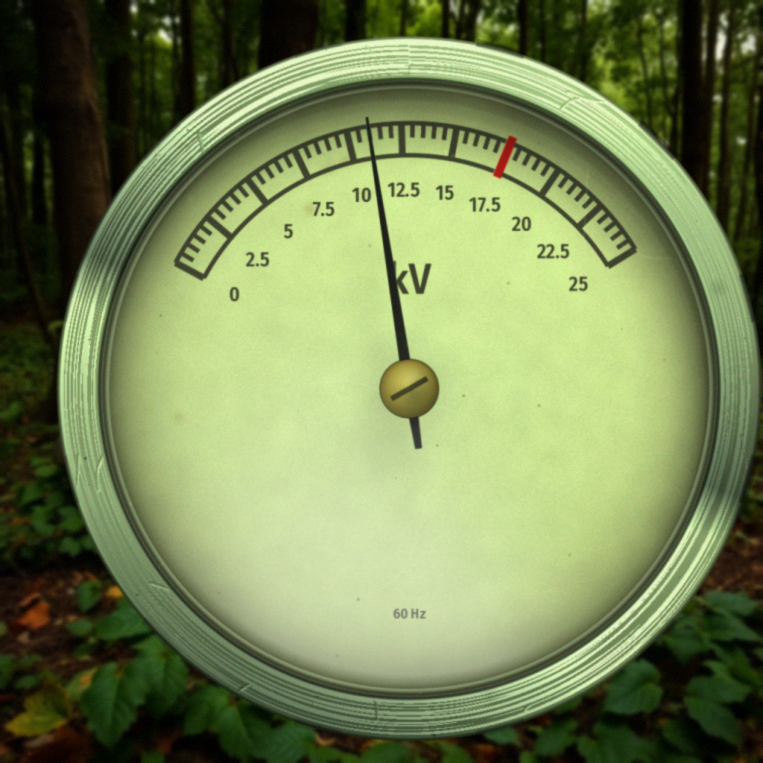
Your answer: 11 kV
